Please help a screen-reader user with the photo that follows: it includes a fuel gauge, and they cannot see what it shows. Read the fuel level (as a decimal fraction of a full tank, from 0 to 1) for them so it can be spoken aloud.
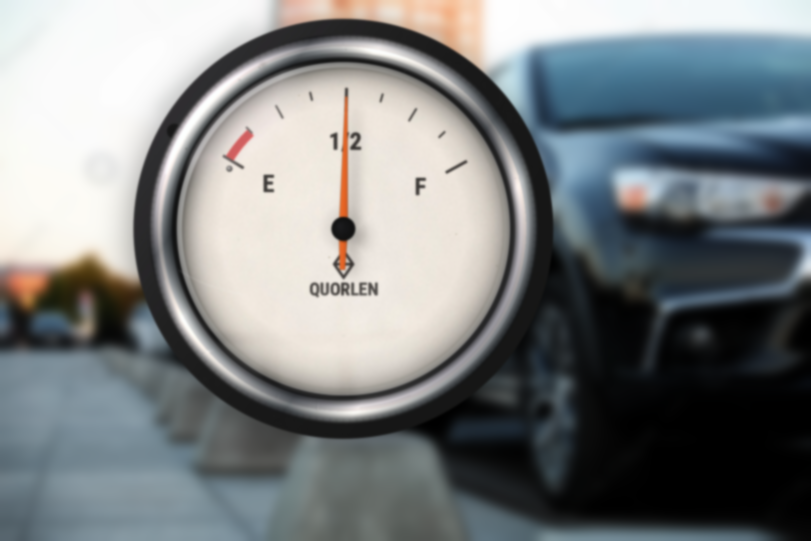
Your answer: 0.5
